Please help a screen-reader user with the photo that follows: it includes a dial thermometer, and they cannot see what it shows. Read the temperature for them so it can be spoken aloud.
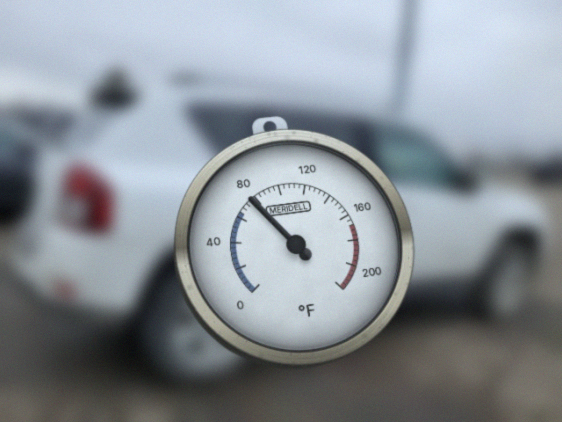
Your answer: 76 °F
